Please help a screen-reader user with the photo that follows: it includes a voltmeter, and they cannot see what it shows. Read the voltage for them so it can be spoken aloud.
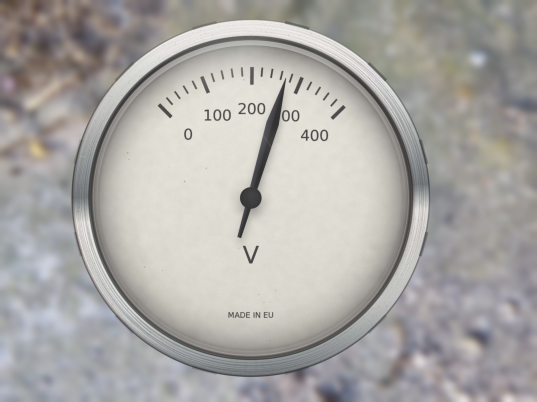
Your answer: 270 V
